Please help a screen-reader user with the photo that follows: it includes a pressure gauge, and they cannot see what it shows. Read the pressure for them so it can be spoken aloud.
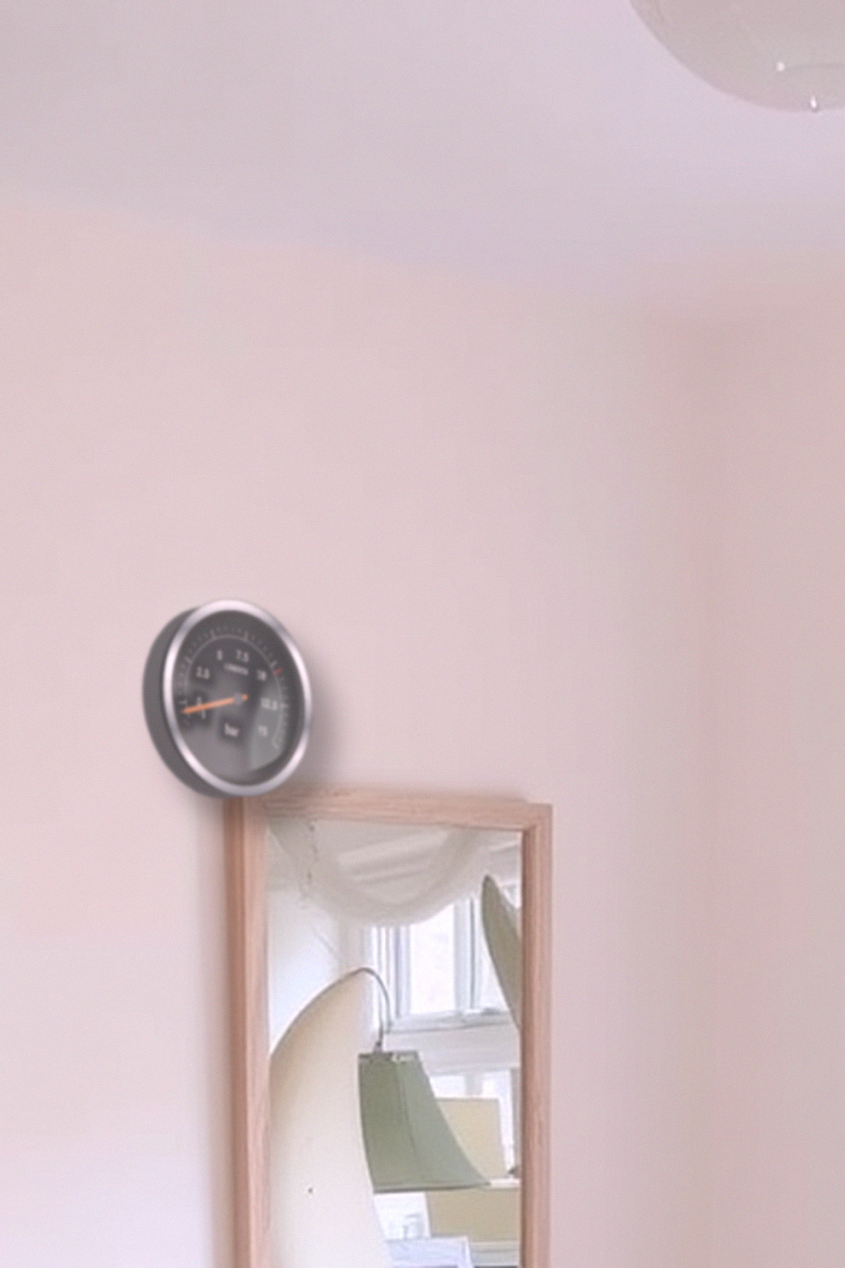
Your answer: -0.5 bar
